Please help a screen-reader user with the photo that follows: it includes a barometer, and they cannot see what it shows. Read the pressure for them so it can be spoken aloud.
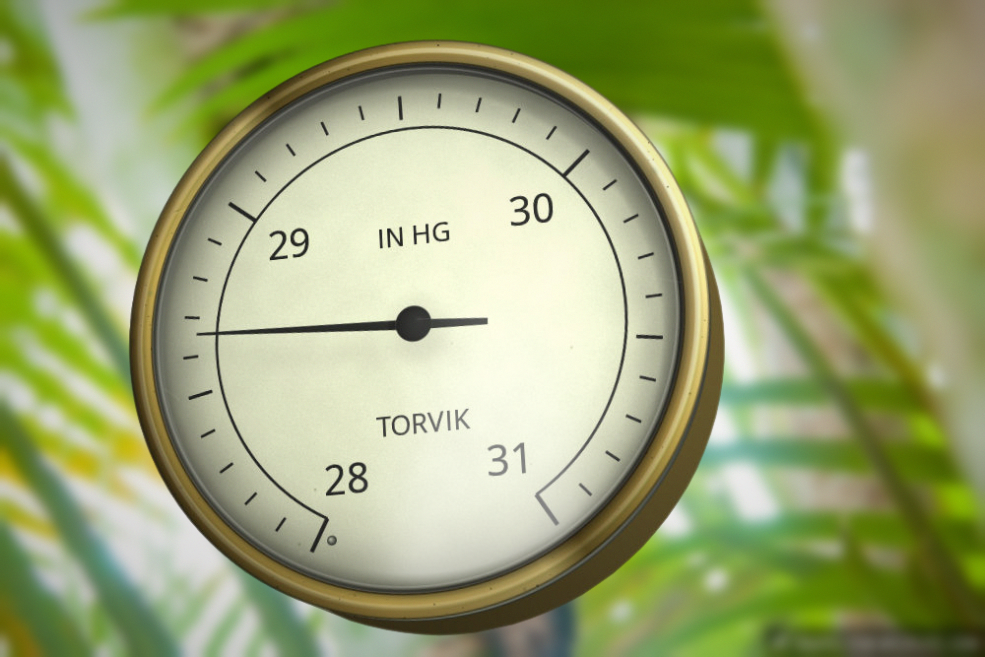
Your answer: 28.65 inHg
